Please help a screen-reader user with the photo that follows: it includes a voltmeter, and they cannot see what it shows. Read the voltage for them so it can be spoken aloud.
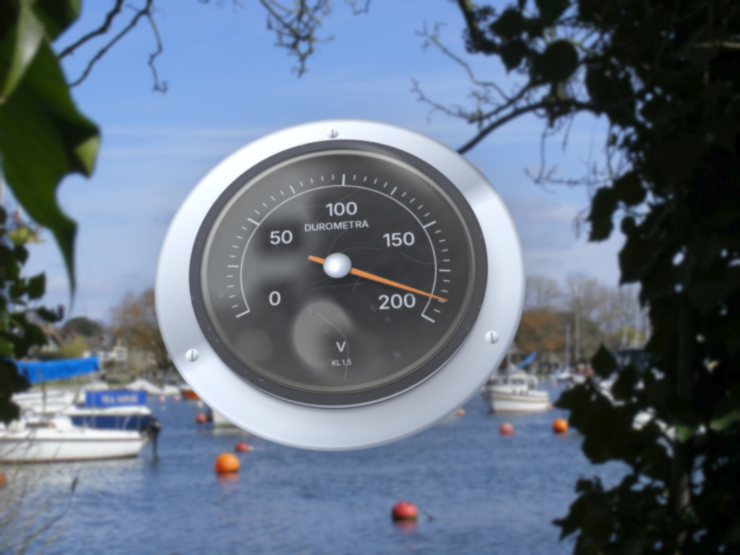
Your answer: 190 V
